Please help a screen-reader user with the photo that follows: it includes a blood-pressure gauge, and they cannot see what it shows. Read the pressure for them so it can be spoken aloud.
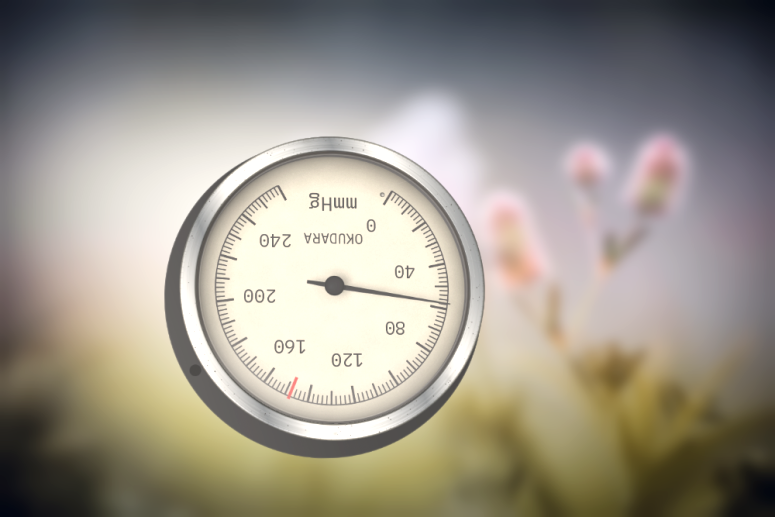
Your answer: 58 mmHg
